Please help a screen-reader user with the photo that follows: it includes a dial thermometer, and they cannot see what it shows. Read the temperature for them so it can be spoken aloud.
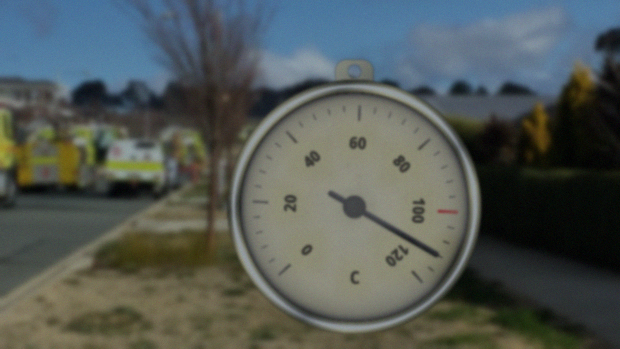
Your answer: 112 °C
